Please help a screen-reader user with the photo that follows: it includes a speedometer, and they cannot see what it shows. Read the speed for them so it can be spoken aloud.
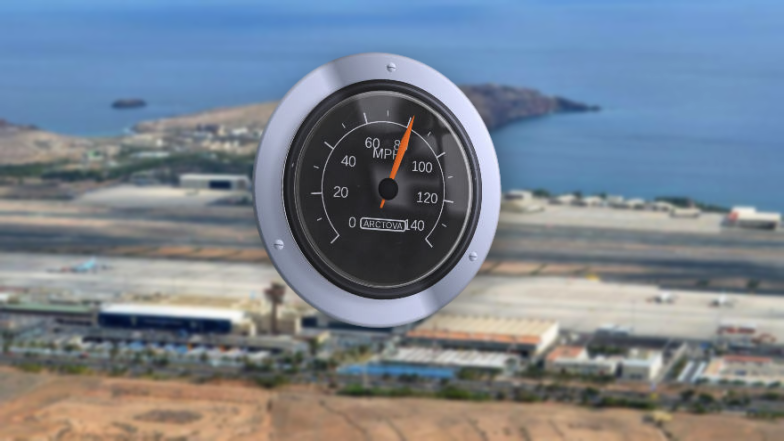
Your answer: 80 mph
